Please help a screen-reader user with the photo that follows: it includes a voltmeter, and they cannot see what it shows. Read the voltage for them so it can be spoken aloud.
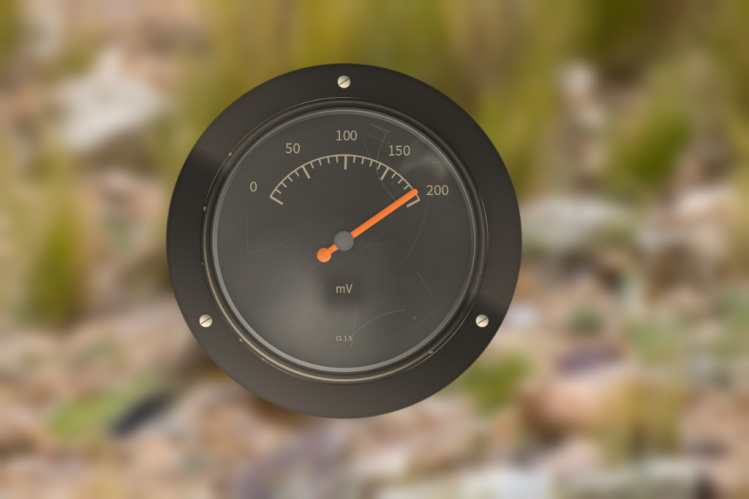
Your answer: 190 mV
